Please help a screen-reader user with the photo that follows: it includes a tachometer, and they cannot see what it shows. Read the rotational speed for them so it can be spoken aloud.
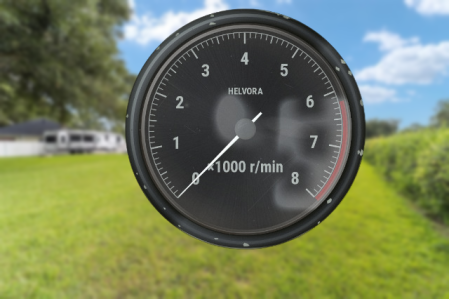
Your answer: 0 rpm
